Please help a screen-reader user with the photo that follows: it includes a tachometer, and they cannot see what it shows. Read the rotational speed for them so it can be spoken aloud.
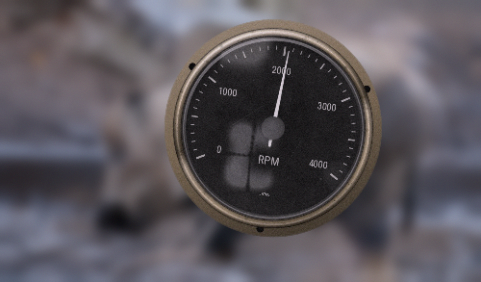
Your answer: 2050 rpm
